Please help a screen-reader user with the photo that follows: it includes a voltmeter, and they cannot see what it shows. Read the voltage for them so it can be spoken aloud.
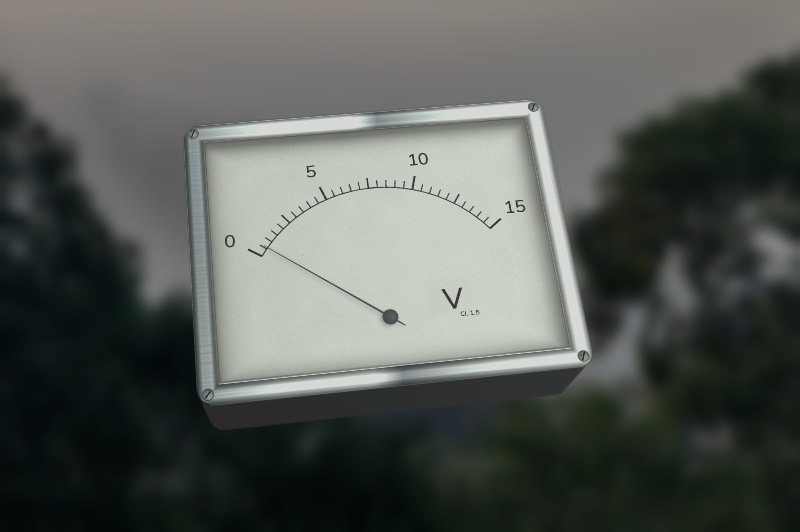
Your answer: 0.5 V
